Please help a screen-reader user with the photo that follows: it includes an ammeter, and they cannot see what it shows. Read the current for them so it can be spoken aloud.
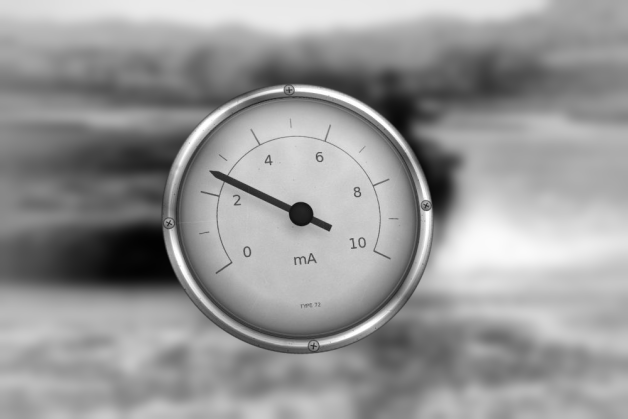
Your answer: 2.5 mA
